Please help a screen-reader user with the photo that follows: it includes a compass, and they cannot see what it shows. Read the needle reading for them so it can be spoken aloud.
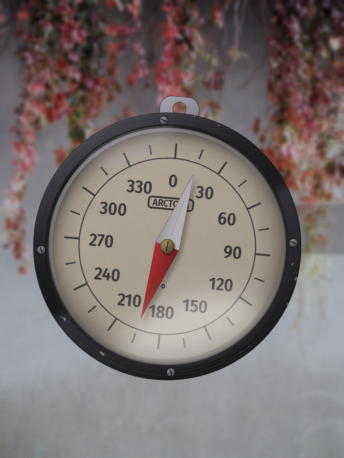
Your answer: 195 °
